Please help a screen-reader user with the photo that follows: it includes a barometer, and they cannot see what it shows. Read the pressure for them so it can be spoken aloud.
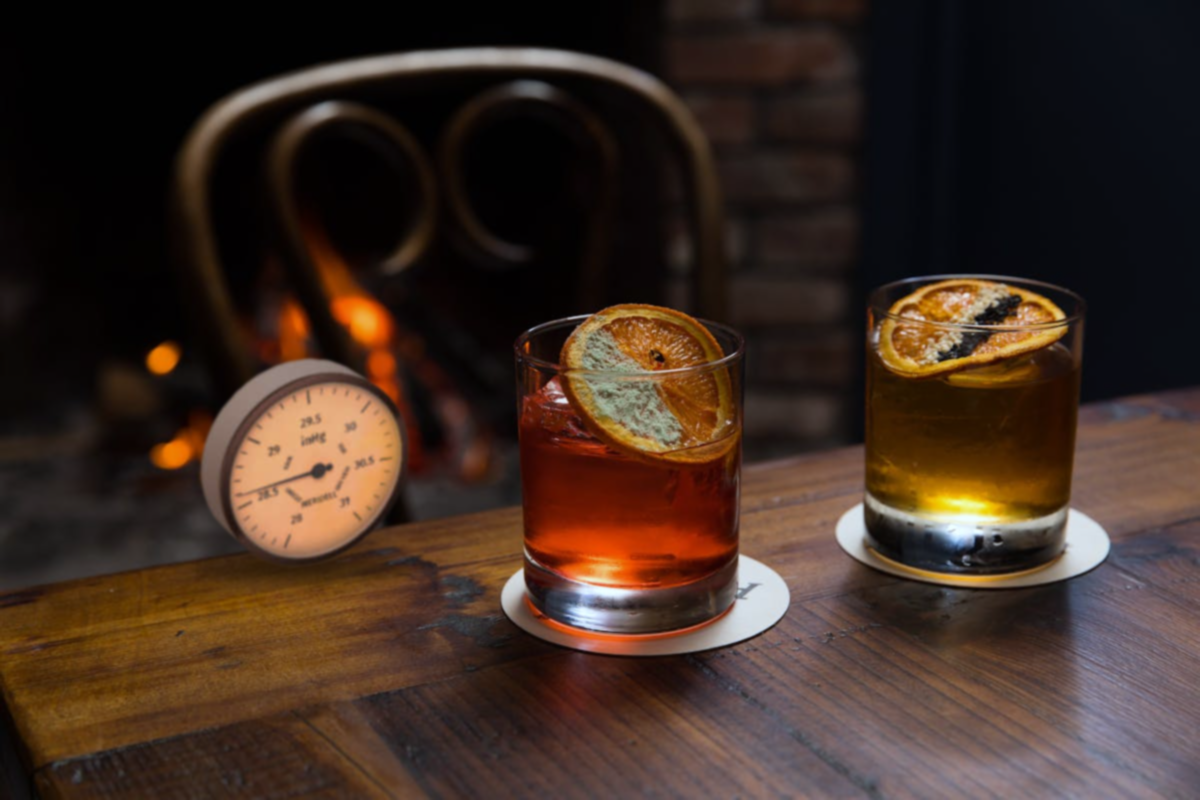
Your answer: 28.6 inHg
